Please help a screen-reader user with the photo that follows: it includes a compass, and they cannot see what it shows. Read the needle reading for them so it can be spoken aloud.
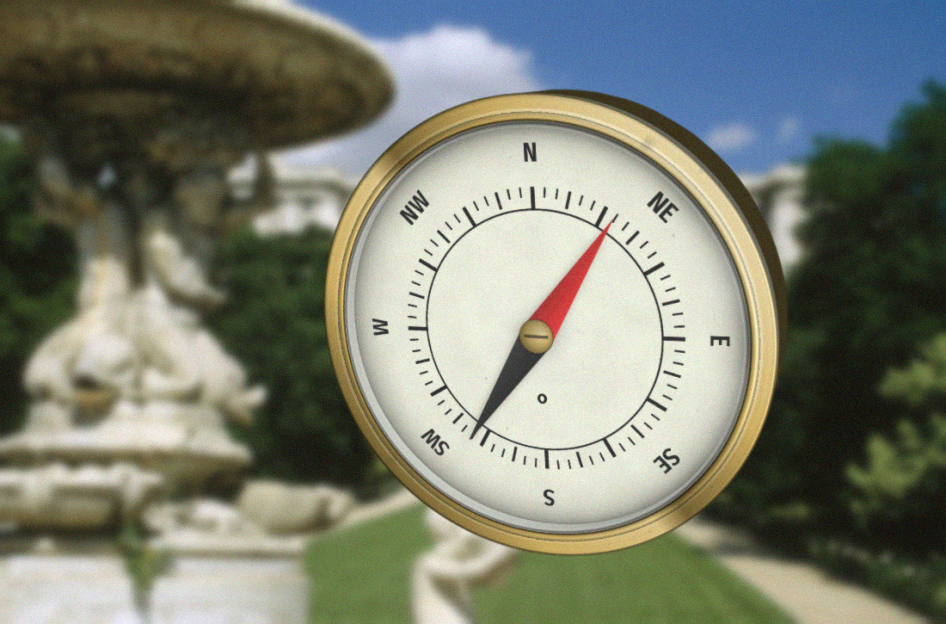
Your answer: 35 °
